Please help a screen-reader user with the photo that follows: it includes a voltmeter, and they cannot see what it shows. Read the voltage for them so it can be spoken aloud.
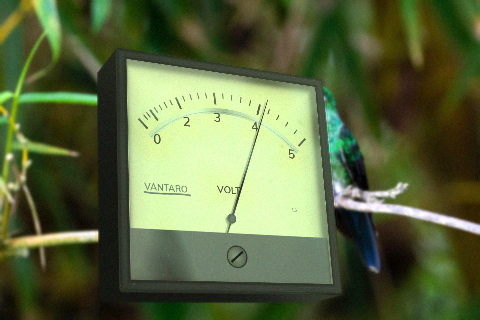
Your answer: 4.1 V
